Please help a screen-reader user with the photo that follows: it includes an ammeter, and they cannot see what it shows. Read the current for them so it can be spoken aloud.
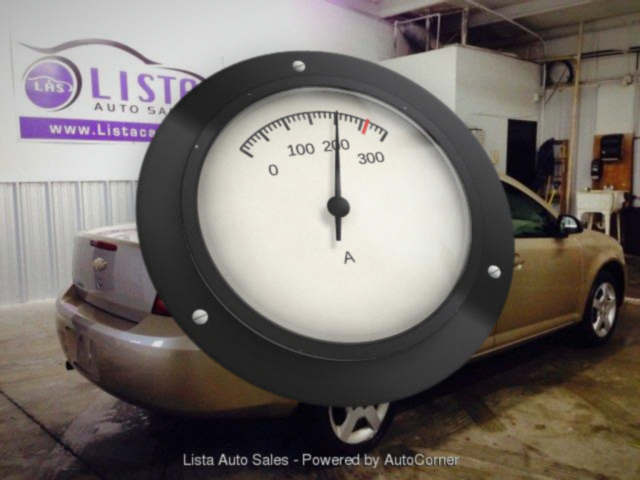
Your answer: 200 A
